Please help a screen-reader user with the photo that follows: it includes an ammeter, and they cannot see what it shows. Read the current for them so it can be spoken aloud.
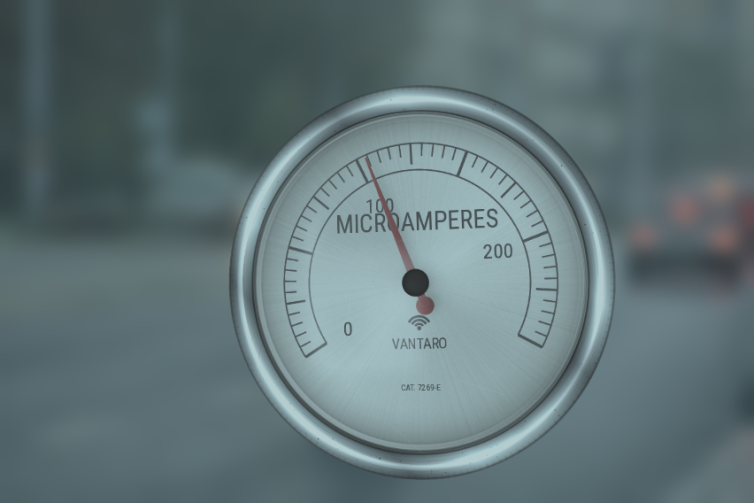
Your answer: 105 µA
